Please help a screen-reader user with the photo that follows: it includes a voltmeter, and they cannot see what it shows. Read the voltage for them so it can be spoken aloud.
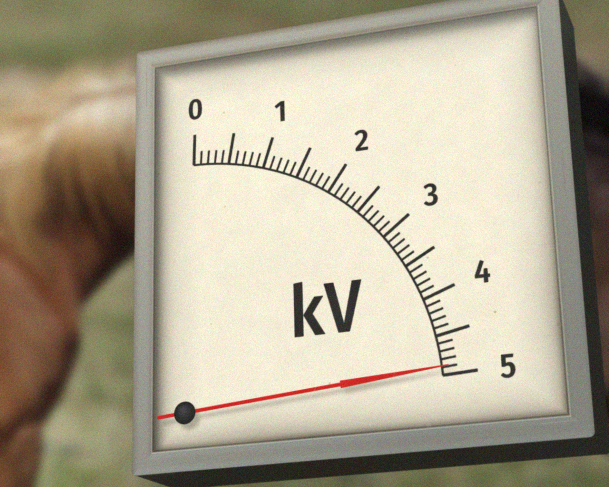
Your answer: 4.9 kV
